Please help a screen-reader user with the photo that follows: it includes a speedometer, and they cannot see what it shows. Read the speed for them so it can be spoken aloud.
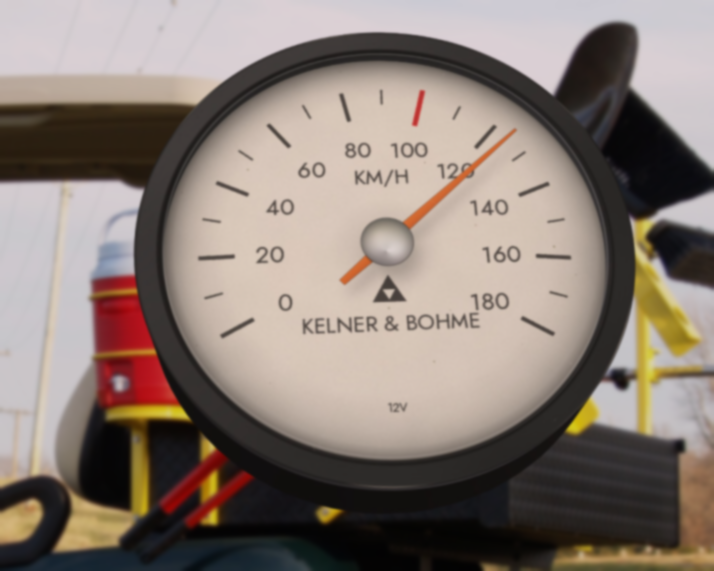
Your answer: 125 km/h
